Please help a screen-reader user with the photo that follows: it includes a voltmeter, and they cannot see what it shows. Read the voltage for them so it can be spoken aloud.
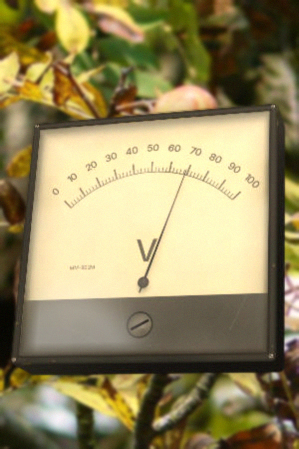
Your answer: 70 V
